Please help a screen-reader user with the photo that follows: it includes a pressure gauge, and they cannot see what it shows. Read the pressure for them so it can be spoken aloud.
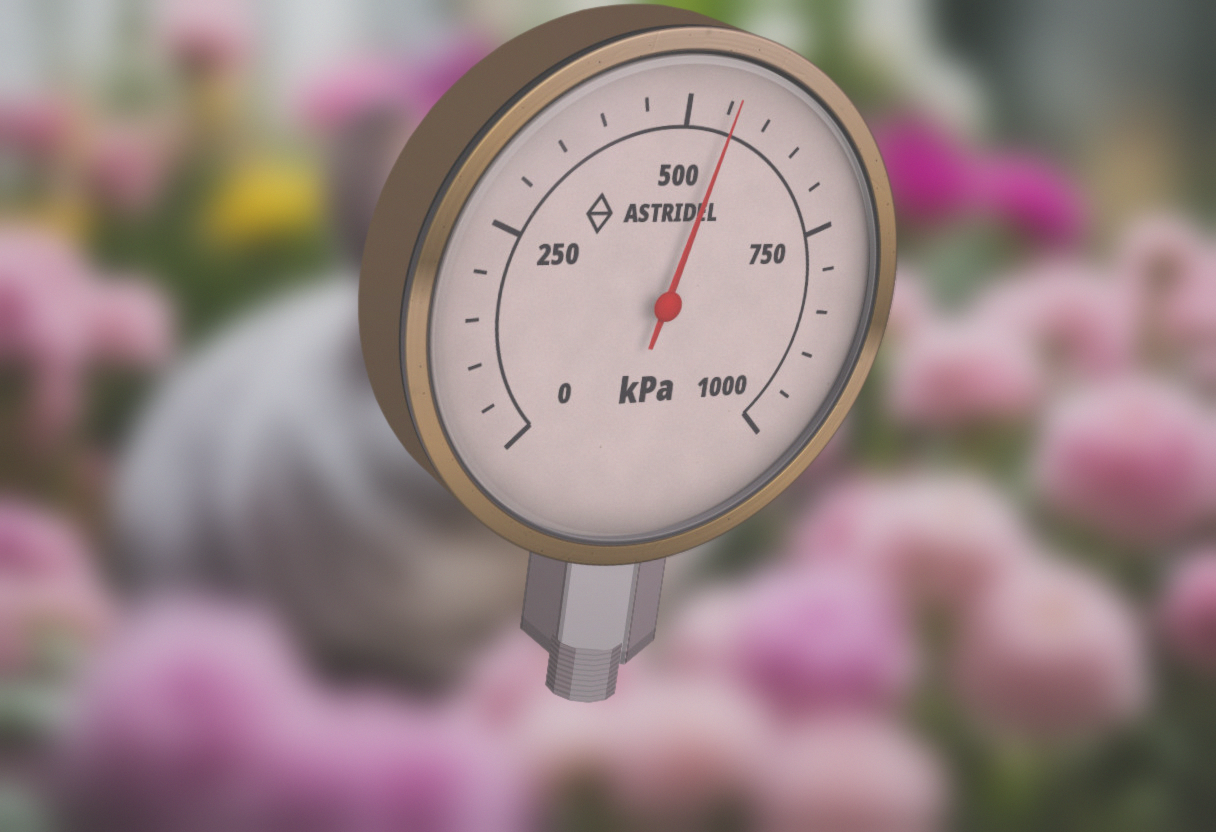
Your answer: 550 kPa
